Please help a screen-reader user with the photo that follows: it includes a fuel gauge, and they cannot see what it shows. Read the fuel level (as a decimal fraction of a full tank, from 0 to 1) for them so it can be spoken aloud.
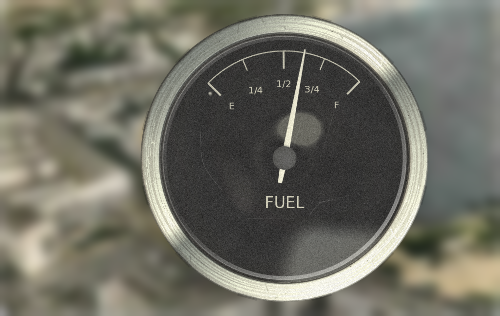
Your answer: 0.625
